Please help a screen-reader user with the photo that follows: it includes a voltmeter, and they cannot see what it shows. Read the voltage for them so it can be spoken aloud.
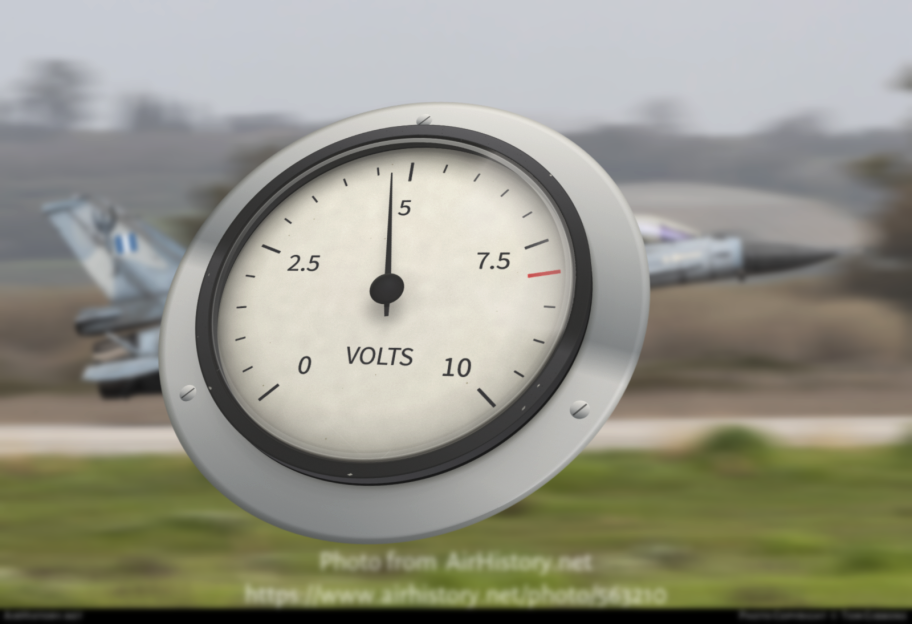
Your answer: 4.75 V
